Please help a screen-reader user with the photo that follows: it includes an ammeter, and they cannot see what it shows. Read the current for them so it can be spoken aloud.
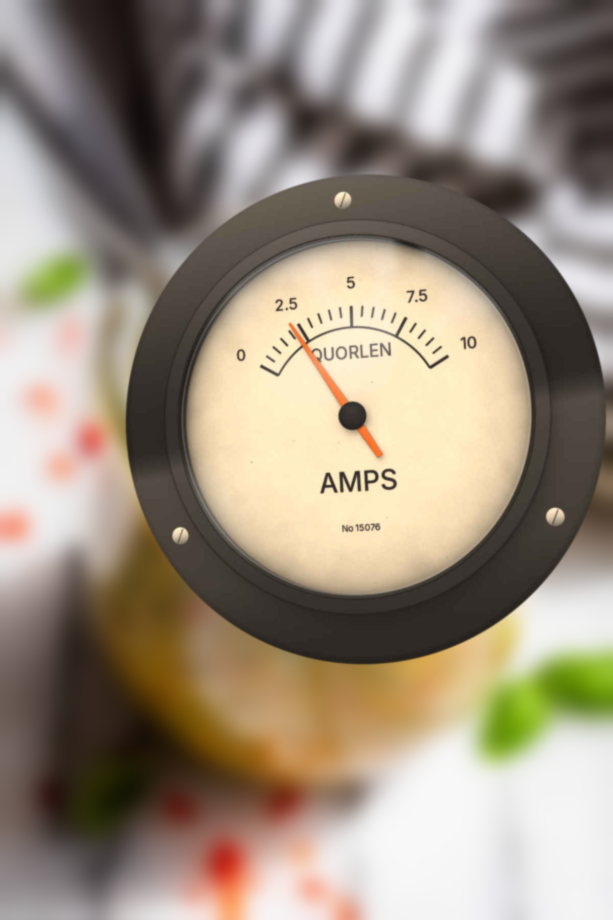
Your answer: 2.25 A
